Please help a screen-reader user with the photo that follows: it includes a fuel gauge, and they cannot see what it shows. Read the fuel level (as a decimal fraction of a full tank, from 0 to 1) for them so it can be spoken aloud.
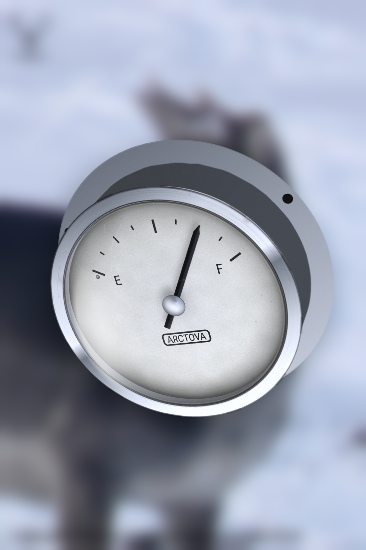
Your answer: 0.75
